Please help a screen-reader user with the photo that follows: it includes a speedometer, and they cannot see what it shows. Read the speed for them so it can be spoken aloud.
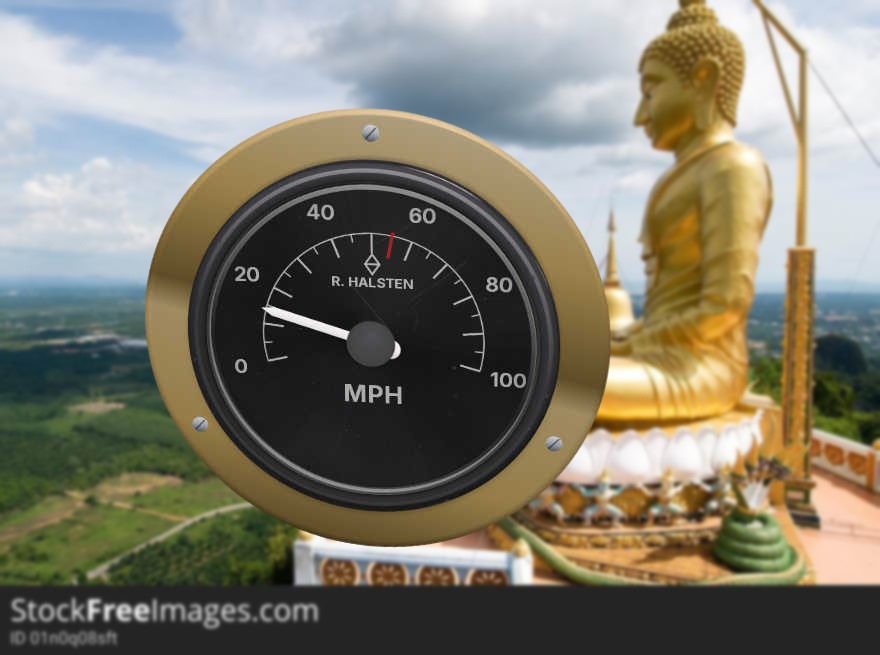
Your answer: 15 mph
